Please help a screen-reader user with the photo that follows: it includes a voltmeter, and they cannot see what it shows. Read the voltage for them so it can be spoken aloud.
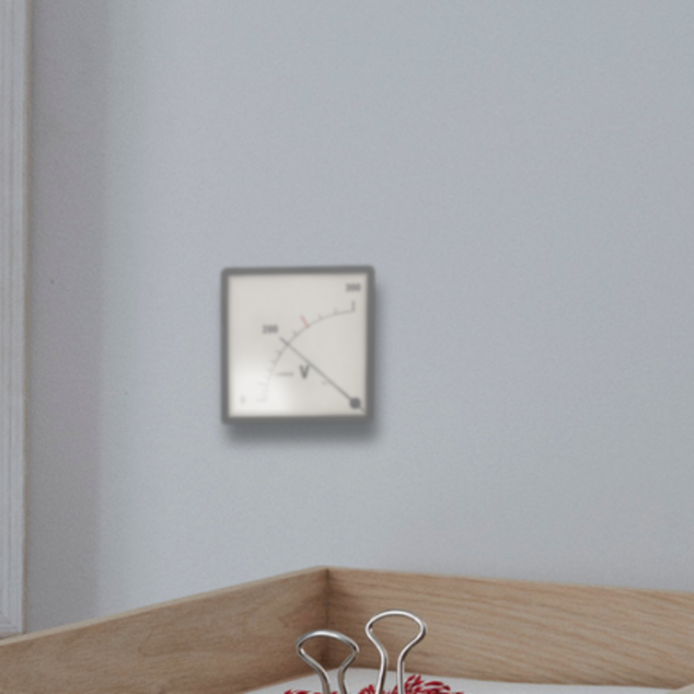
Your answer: 200 V
